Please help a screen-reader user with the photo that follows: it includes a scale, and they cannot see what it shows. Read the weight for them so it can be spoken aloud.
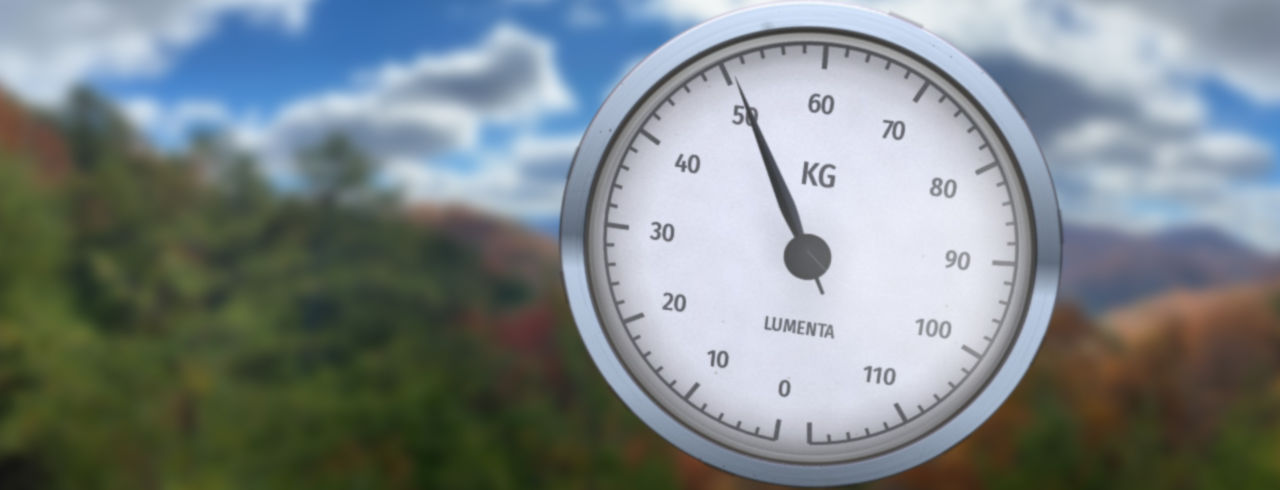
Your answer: 51 kg
